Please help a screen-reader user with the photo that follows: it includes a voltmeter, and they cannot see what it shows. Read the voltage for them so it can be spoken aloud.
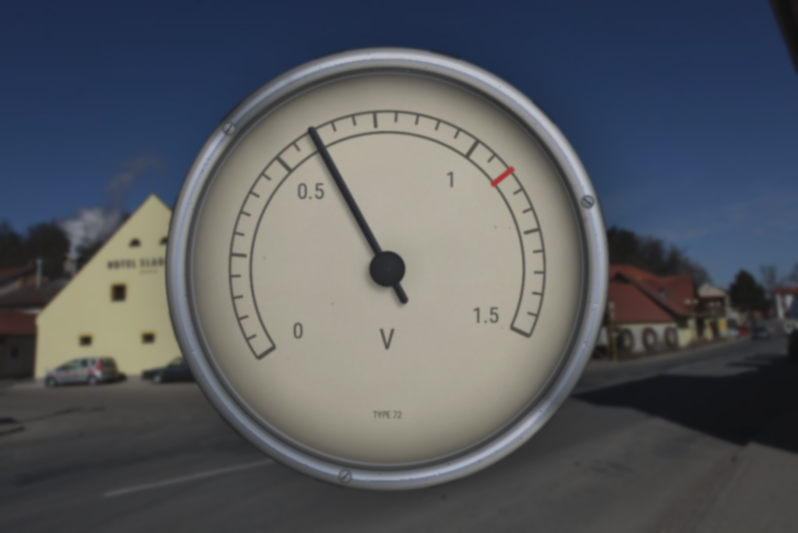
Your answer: 0.6 V
